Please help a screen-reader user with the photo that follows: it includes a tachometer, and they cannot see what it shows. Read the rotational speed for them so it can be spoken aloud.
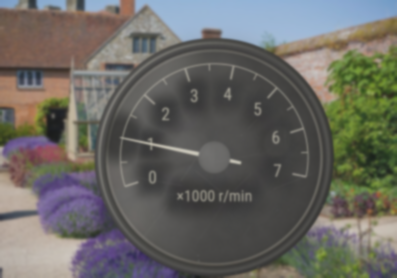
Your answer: 1000 rpm
